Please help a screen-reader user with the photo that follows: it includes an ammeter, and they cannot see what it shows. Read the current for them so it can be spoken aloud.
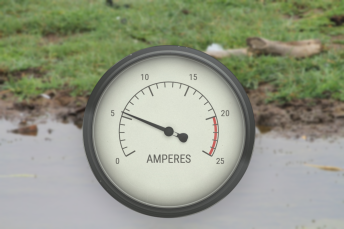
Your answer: 5.5 A
